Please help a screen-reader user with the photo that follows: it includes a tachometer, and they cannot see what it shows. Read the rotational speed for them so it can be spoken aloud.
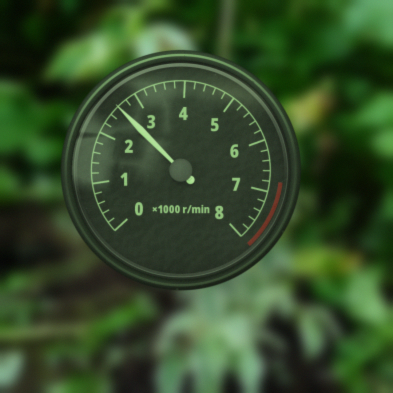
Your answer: 2600 rpm
